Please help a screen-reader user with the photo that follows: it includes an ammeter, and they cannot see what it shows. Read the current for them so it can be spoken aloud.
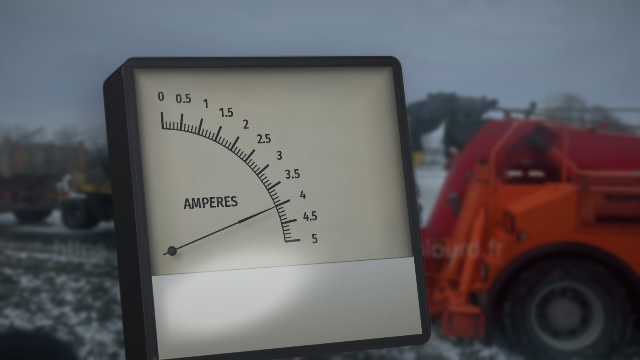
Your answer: 4 A
